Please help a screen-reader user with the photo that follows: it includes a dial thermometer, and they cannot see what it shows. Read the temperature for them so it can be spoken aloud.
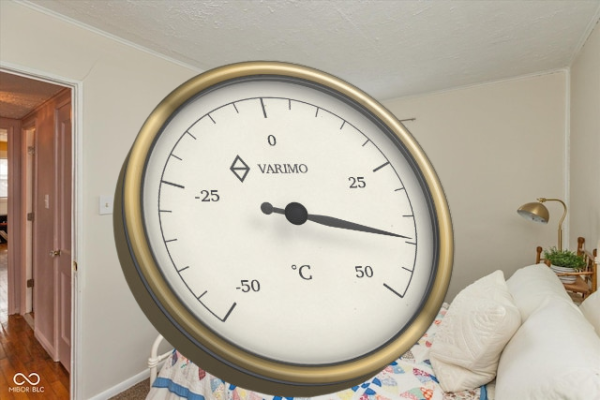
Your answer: 40 °C
